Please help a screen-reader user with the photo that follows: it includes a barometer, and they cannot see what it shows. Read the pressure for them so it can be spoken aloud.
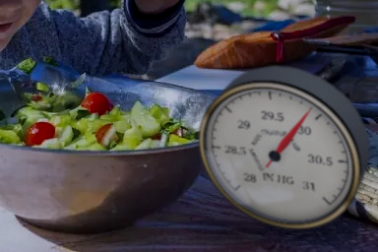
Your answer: 29.9 inHg
